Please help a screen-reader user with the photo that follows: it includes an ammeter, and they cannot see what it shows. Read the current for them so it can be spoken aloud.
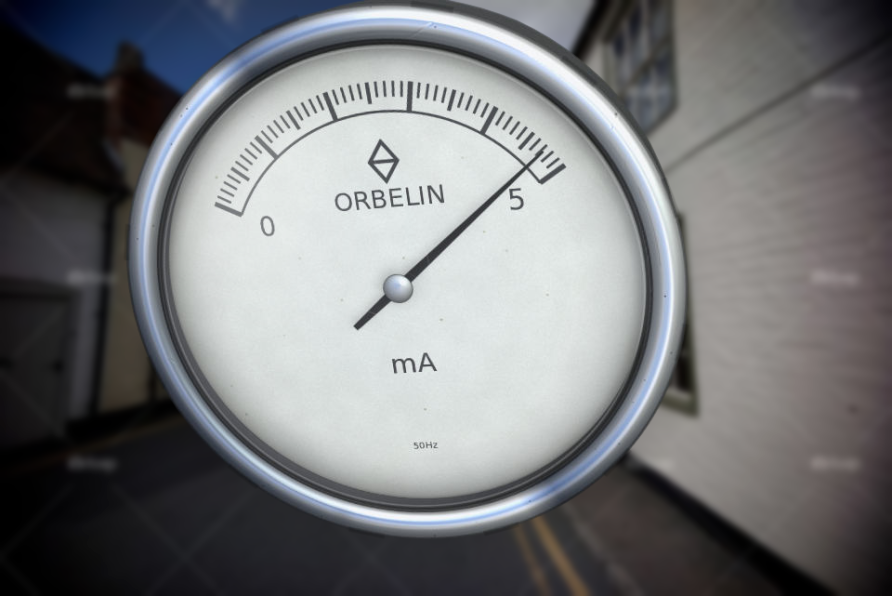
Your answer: 4.7 mA
